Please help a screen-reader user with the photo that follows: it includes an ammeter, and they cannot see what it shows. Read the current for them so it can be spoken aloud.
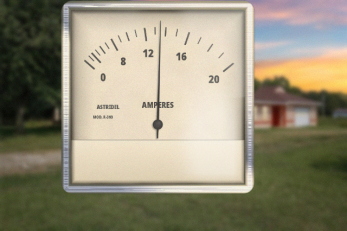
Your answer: 13.5 A
